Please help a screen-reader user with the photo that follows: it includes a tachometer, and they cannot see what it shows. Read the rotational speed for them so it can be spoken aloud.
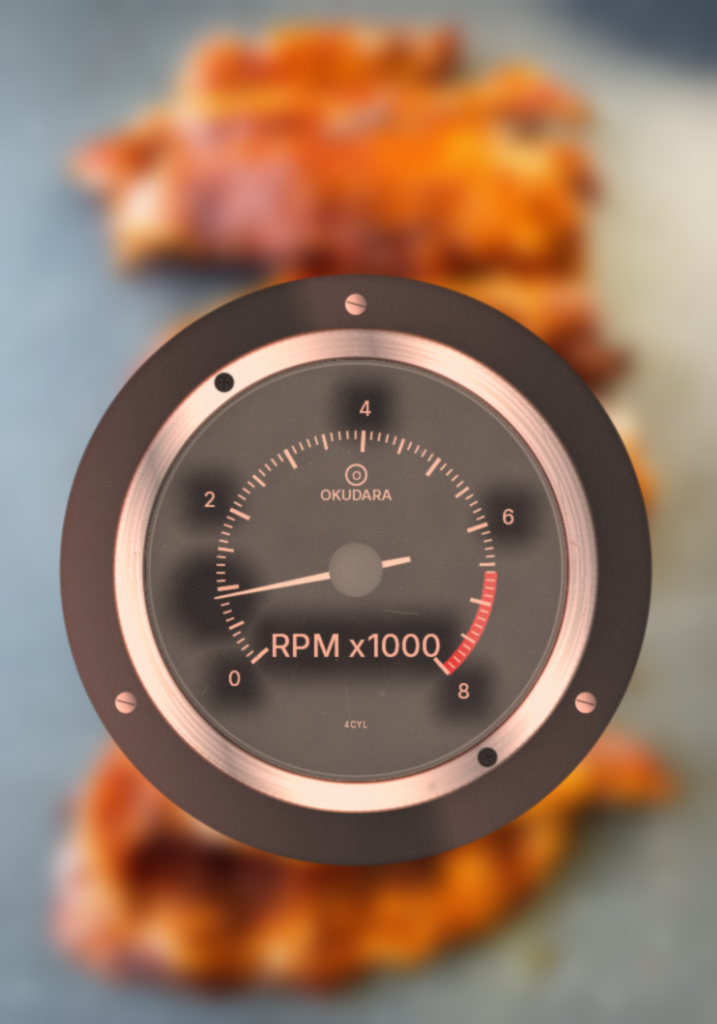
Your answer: 900 rpm
